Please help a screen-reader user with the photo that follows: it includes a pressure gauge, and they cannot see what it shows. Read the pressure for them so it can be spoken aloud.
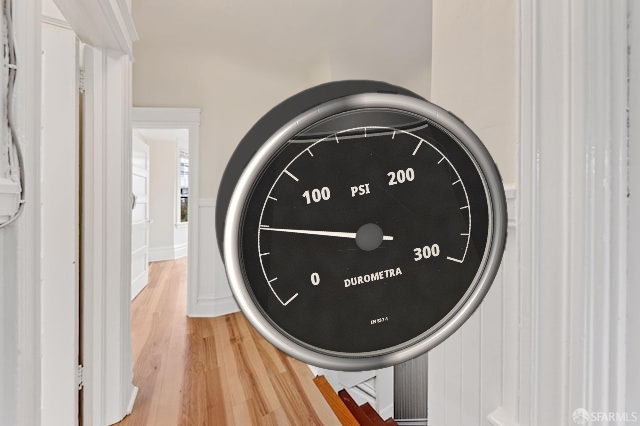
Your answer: 60 psi
